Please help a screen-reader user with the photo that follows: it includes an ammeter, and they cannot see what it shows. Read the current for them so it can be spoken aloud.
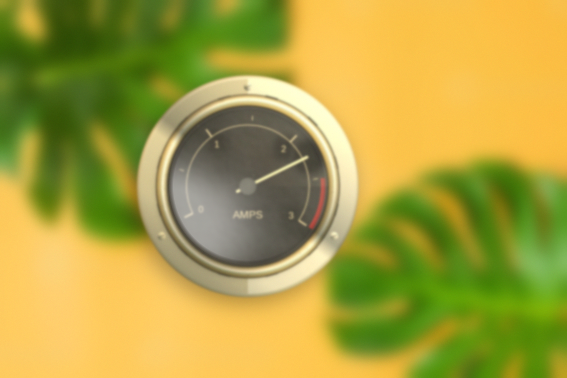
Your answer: 2.25 A
